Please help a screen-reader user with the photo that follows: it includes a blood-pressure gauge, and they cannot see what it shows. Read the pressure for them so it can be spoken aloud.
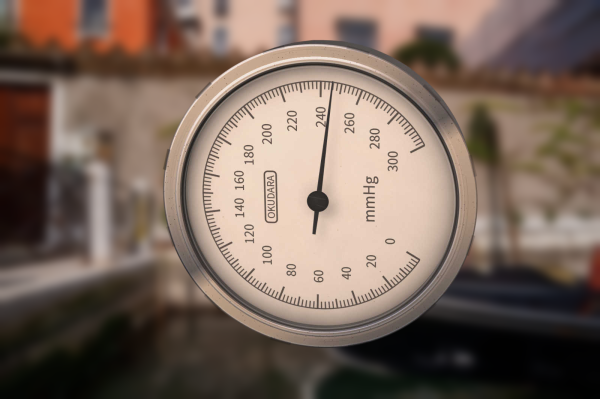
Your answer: 246 mmHg
